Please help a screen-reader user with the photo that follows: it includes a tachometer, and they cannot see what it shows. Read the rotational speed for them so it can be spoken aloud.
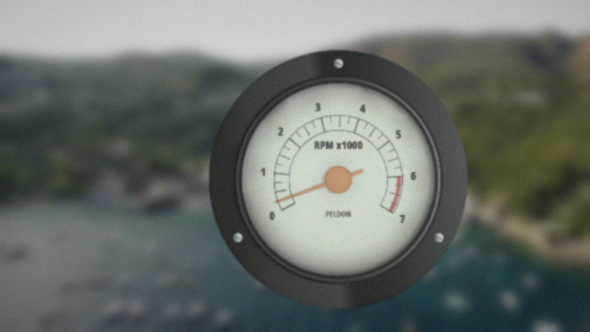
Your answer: 250 rpm
